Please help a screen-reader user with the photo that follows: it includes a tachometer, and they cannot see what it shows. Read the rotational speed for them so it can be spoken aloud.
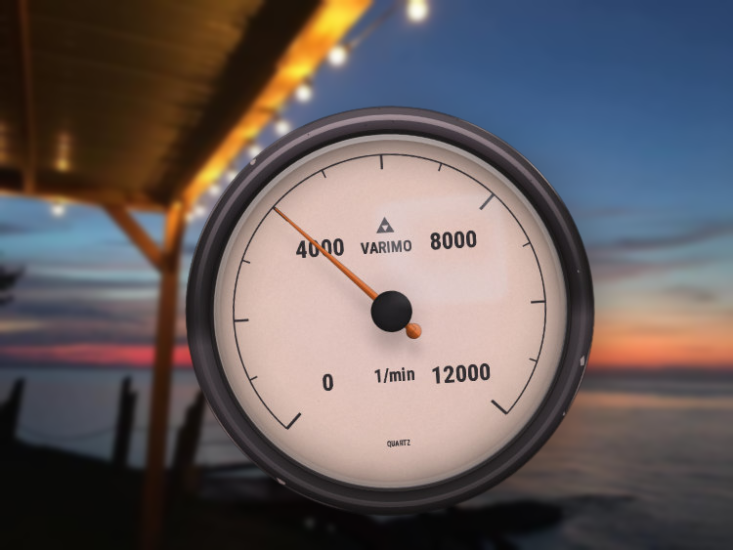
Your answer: 4000 rpm
